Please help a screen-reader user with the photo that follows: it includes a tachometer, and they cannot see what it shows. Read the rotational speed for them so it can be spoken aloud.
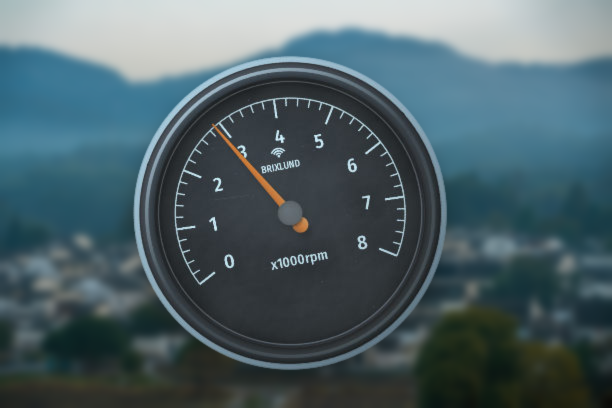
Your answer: 2900 rpm
